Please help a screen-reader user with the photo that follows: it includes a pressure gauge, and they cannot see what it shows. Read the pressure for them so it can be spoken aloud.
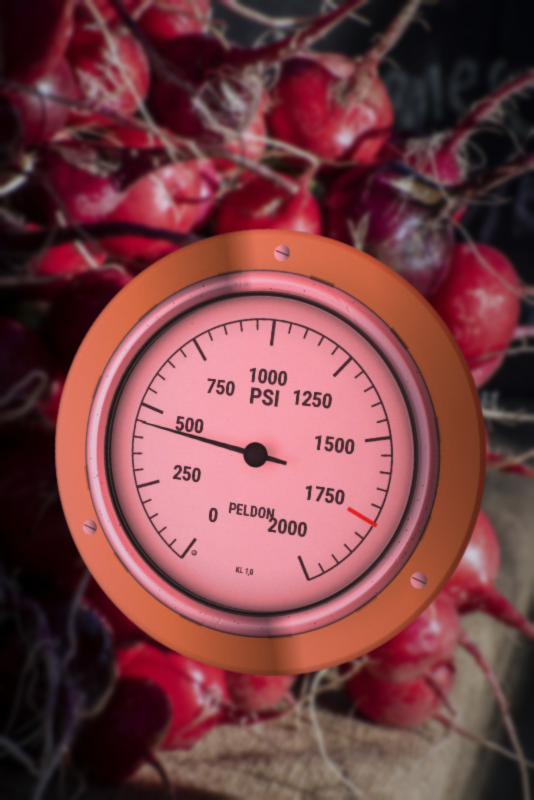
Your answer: 450 psi
